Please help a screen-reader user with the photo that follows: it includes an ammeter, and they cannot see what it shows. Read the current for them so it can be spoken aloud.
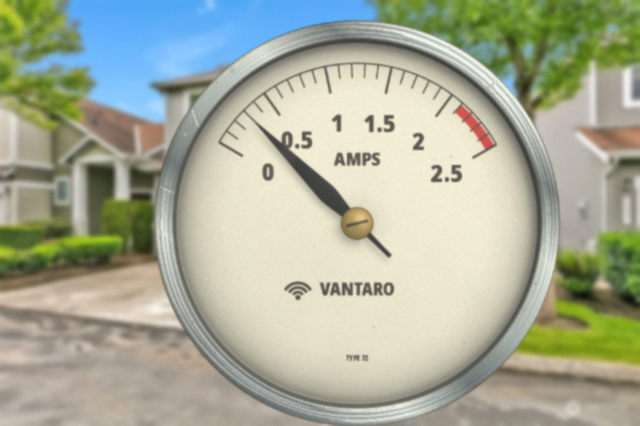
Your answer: 0.3 A
